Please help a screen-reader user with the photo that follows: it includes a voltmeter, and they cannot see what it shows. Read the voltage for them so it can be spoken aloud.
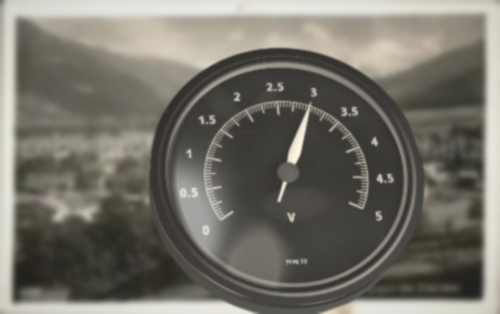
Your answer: 3 V
